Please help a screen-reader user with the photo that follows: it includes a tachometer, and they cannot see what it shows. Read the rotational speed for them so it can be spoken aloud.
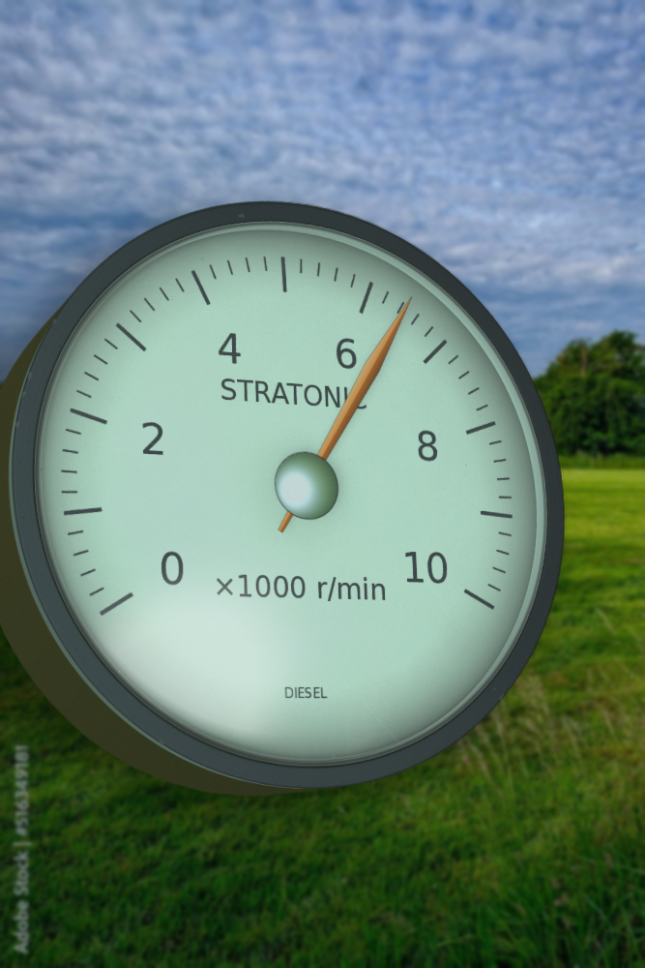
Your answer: 6400 rpm
